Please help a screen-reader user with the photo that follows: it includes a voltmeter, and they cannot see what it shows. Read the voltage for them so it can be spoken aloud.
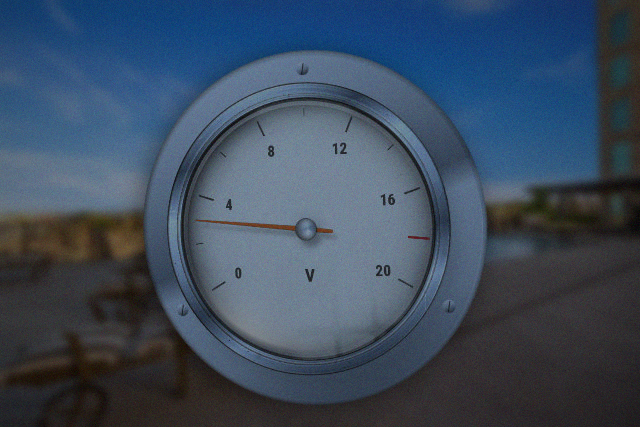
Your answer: 3 V
